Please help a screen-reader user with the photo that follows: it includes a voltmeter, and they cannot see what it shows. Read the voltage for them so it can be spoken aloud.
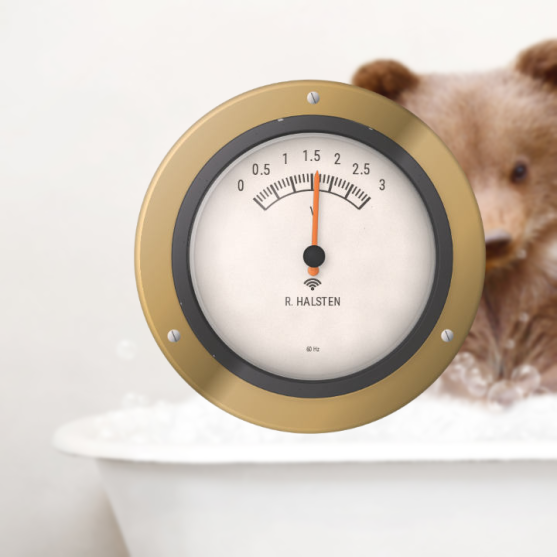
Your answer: 1.6 V
